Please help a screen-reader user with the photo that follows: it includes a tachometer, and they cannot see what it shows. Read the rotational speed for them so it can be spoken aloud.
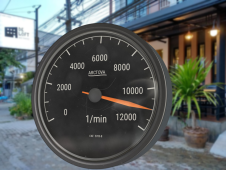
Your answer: 11000 rpm
